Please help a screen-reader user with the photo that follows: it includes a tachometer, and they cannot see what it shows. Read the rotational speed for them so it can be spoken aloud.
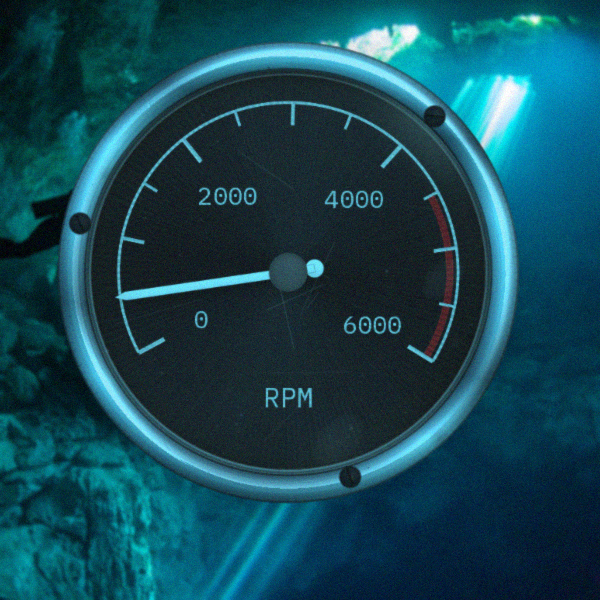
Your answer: 500 rpm
